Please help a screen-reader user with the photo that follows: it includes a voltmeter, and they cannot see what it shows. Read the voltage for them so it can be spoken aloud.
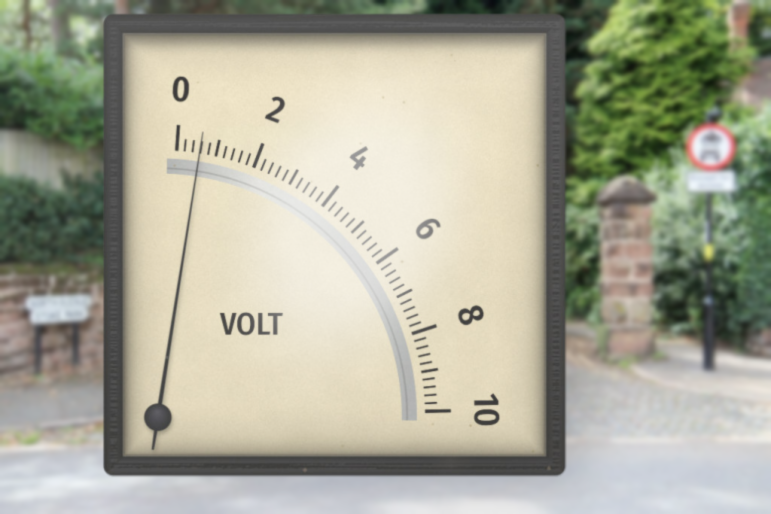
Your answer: 0.6 V
